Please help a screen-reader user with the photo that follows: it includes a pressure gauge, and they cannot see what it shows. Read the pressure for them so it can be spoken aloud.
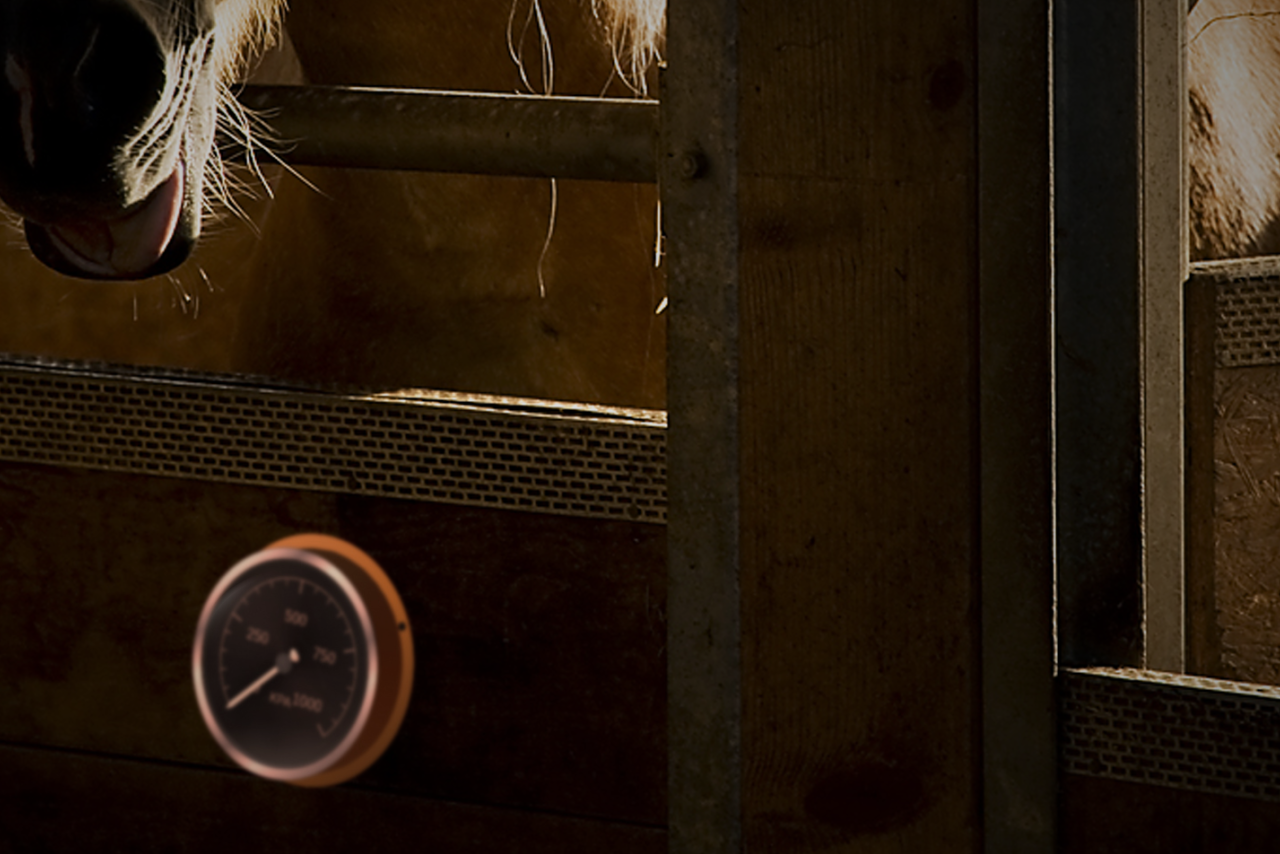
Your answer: 0 kPa
